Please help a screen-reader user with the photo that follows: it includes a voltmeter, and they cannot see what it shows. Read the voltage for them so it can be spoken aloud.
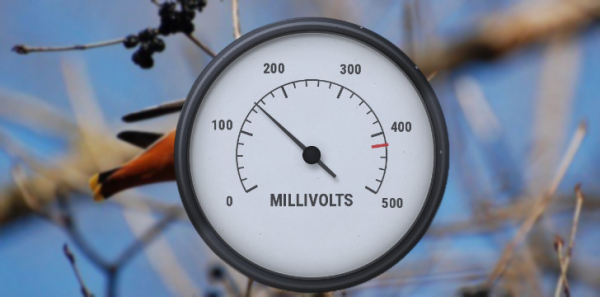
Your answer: 150 mV
